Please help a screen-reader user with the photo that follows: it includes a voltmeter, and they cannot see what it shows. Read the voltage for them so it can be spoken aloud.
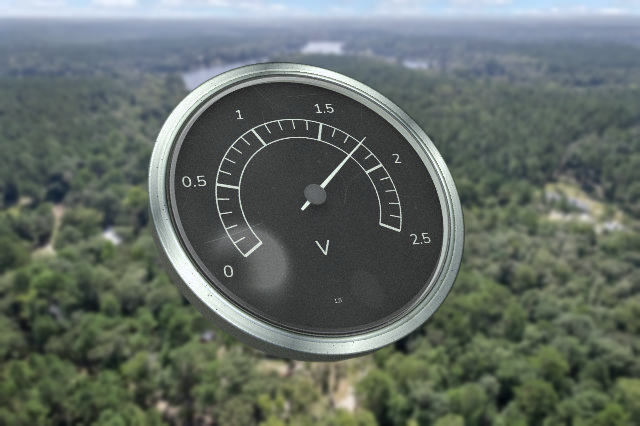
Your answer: 1.8 V
